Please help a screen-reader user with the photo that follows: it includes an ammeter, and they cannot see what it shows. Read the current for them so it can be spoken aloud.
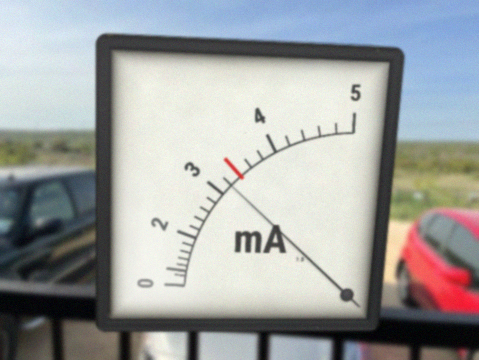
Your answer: 3.2 mA
